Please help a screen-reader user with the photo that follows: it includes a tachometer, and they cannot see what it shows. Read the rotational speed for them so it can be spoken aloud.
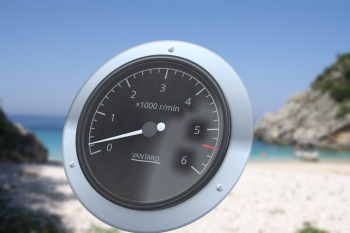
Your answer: 200 rpm
